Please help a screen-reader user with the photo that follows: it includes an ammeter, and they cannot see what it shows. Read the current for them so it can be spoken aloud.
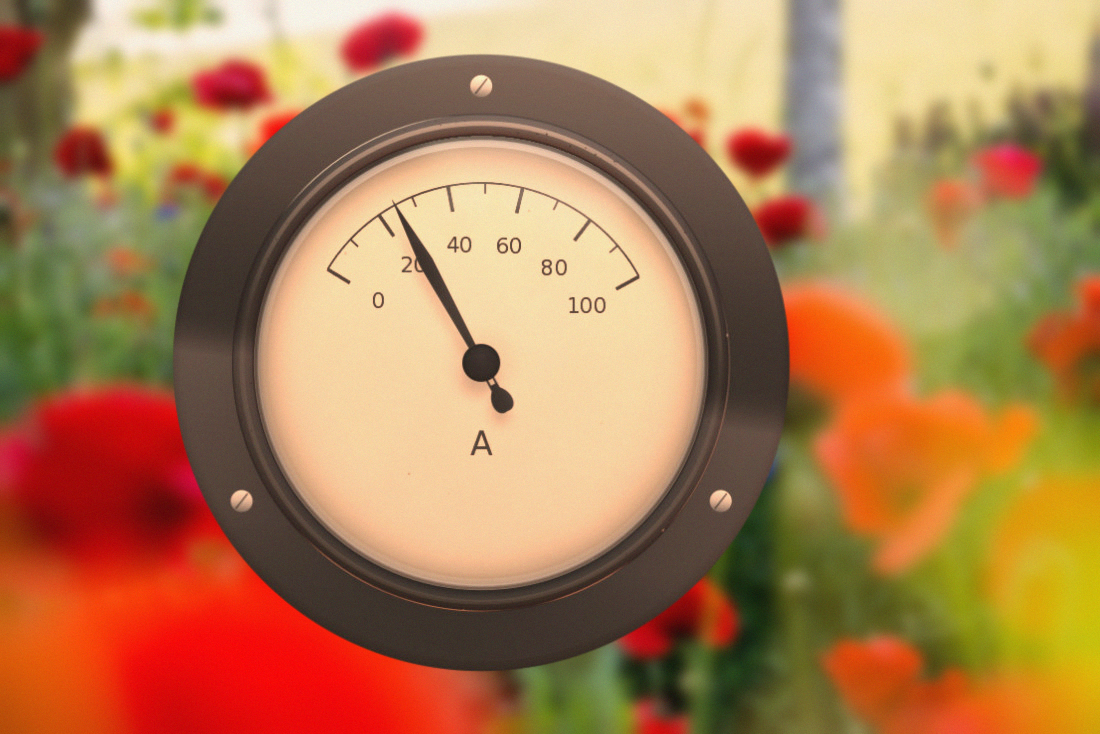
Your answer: 25 A
